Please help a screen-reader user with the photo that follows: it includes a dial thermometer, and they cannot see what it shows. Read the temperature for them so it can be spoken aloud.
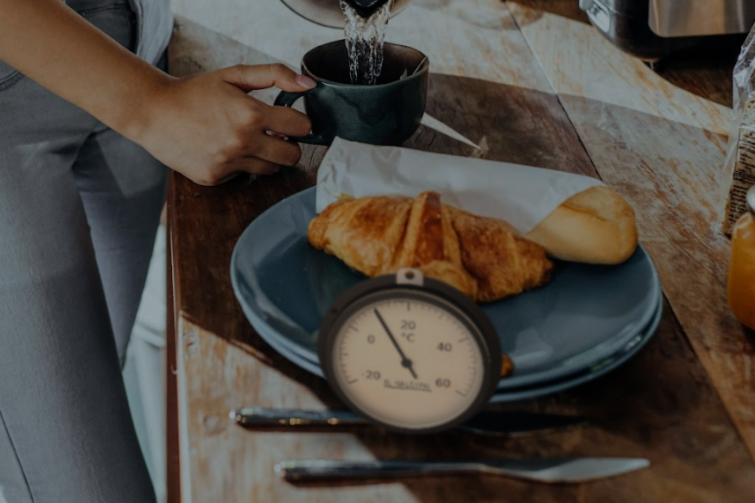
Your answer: 10 °C
